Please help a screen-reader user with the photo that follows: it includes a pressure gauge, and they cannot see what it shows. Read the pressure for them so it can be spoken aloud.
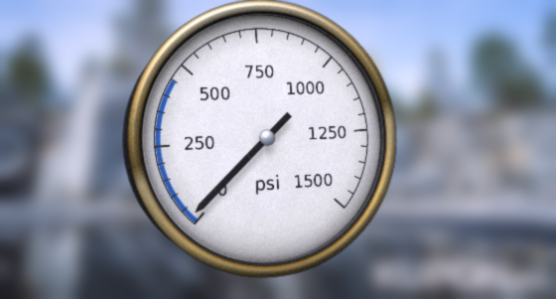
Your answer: 25 psi
